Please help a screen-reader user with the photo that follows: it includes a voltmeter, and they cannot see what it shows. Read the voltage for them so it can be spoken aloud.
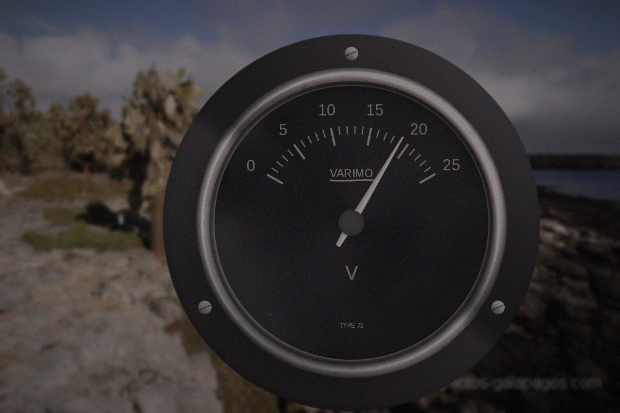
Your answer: 19 V
